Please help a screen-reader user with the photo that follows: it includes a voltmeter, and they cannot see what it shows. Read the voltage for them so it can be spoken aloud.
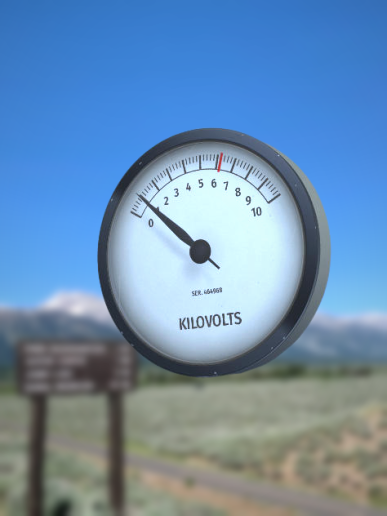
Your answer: 1 kV
